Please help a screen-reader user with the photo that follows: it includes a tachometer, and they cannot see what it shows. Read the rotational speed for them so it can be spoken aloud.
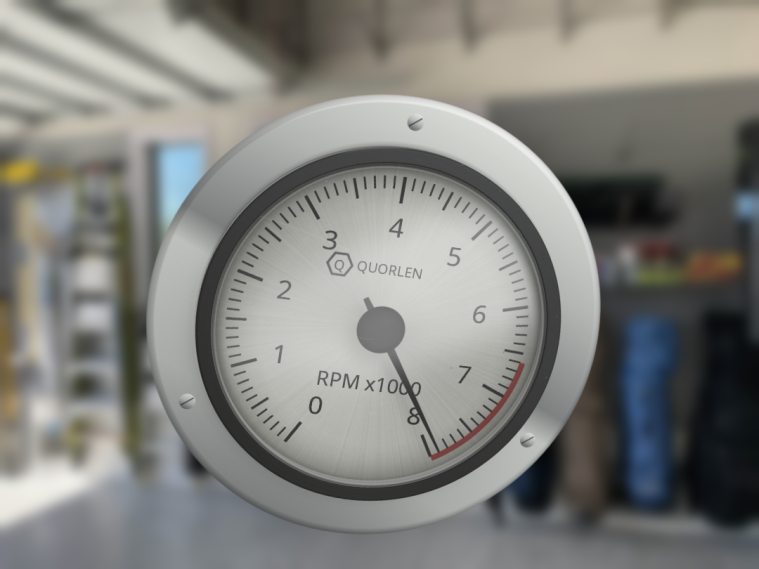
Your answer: 7900 rpm
